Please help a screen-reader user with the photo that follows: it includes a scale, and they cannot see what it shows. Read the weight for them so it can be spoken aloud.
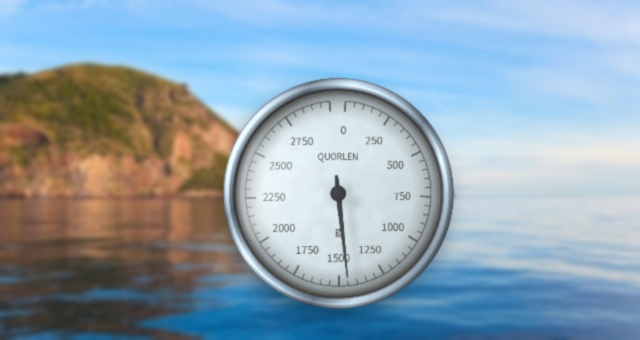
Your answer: 1450 g
